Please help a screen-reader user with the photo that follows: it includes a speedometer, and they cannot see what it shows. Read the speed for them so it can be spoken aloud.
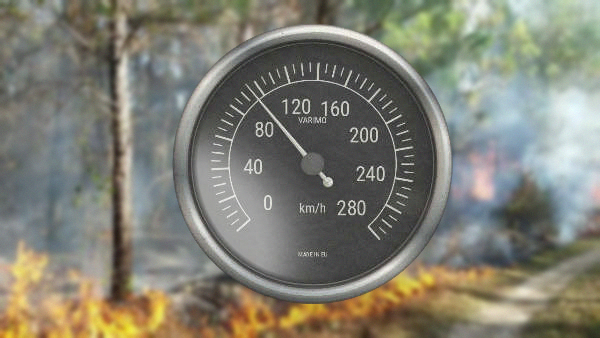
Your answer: 95 km/h
